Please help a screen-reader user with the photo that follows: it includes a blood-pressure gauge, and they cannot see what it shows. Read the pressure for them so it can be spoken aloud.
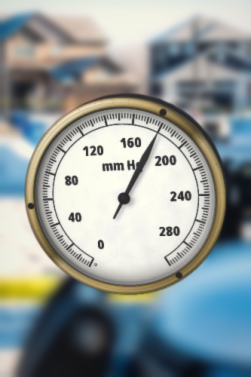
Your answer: 180 mmHg
